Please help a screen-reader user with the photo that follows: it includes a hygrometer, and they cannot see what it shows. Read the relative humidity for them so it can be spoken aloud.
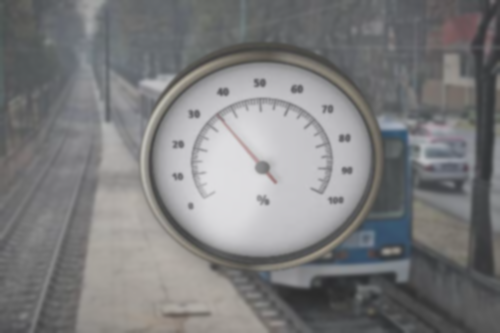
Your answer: 35 %
